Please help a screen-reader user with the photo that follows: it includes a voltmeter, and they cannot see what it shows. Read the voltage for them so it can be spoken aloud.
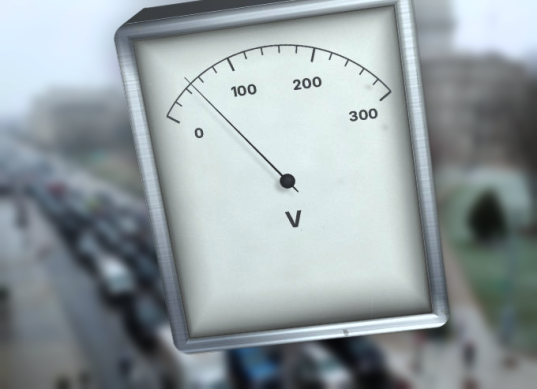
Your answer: 50 V
